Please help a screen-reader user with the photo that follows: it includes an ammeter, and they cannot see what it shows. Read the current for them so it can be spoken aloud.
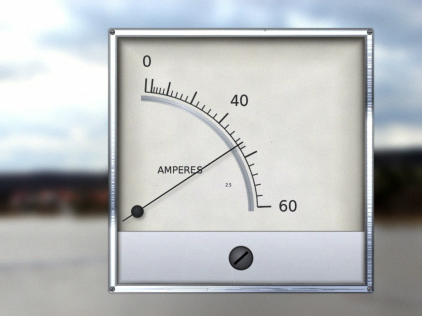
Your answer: 47 A
